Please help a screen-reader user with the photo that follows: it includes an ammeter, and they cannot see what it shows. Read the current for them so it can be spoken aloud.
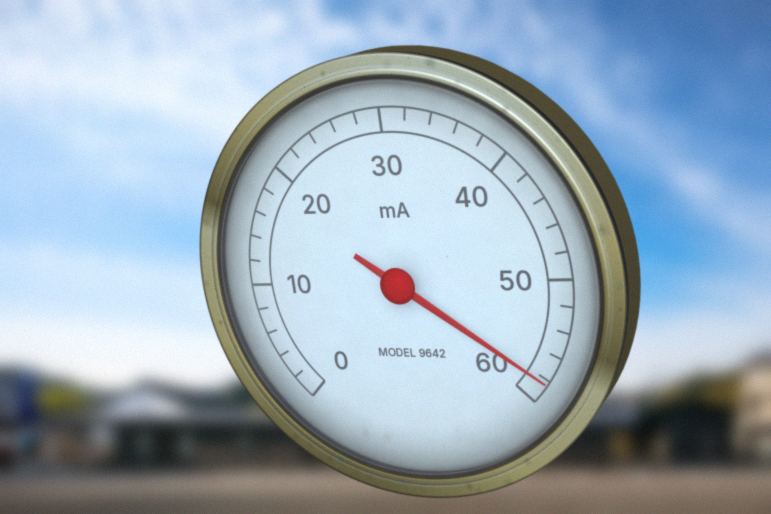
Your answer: 58 mA
